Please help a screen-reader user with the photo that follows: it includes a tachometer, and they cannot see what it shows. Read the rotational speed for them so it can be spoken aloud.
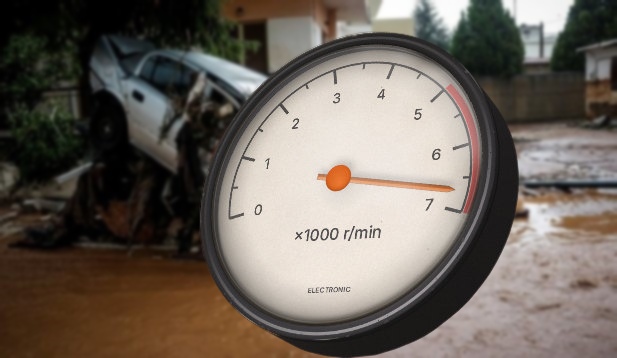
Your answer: 6750 rpm
